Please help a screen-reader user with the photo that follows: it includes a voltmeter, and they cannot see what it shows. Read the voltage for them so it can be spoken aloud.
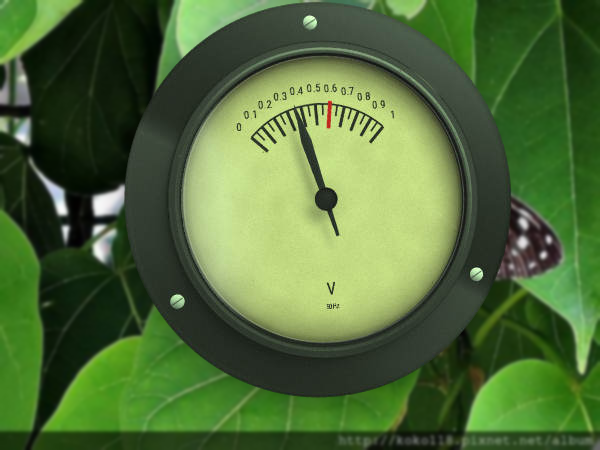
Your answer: 0.35 V
